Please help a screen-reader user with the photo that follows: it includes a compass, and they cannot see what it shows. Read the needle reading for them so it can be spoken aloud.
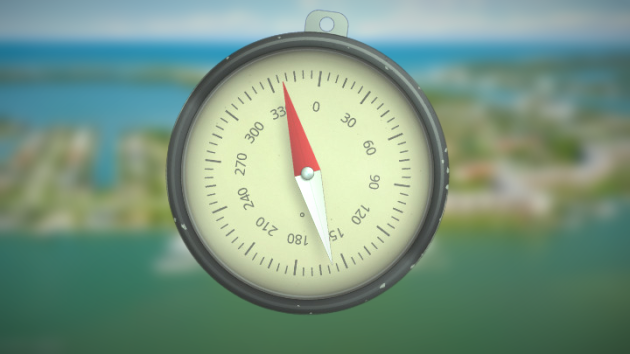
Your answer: 337.5 °
